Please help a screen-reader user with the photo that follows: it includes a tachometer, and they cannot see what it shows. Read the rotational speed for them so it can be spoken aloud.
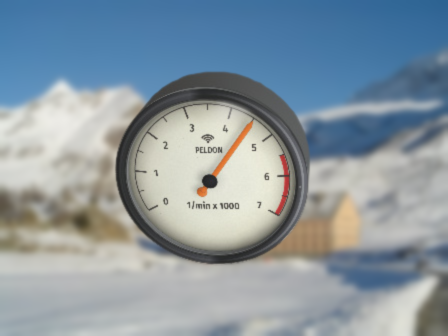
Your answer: 4500 rpm
